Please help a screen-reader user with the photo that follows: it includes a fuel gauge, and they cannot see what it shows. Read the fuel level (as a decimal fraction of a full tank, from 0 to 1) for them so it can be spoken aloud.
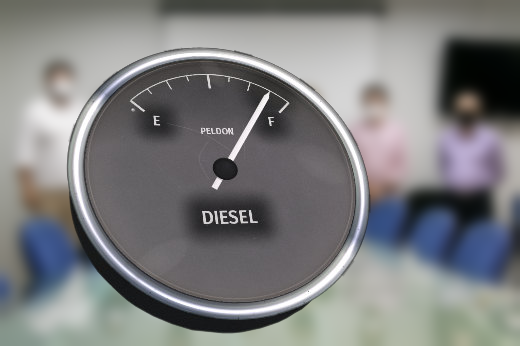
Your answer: 0.875
